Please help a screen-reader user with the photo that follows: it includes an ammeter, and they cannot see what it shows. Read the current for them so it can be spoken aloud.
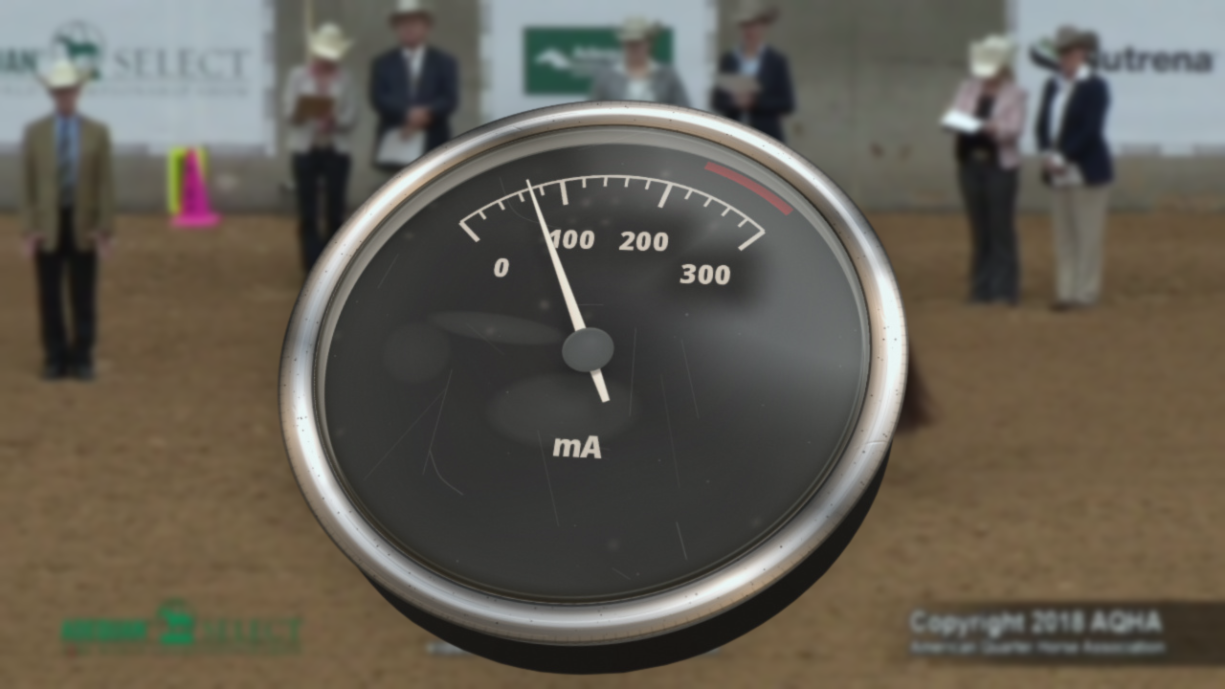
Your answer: 70 mA
